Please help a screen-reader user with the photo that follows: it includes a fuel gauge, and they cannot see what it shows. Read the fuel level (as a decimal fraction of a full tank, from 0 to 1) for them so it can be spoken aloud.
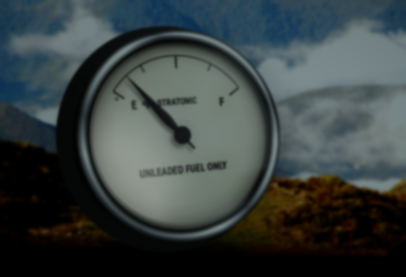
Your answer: 0.125
